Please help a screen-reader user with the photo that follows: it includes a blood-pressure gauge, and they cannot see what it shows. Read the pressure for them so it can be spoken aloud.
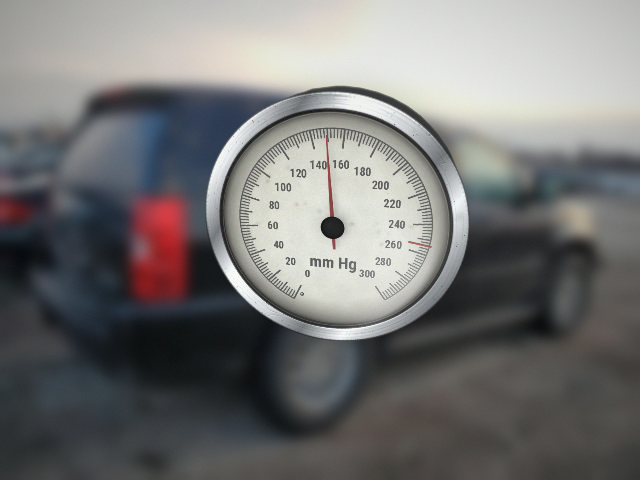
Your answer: 150 mmHg
